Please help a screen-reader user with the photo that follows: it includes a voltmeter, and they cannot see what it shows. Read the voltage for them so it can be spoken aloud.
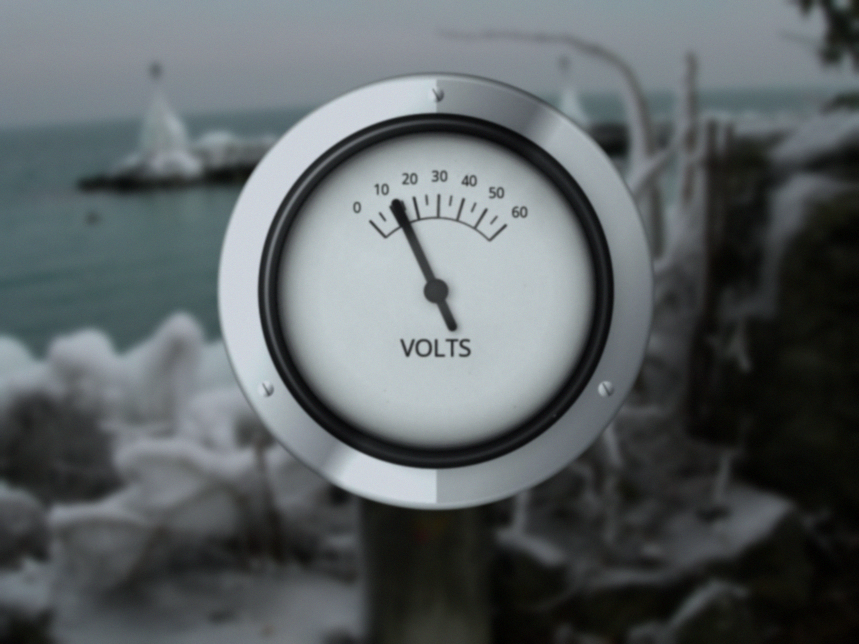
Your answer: 12.5 V
